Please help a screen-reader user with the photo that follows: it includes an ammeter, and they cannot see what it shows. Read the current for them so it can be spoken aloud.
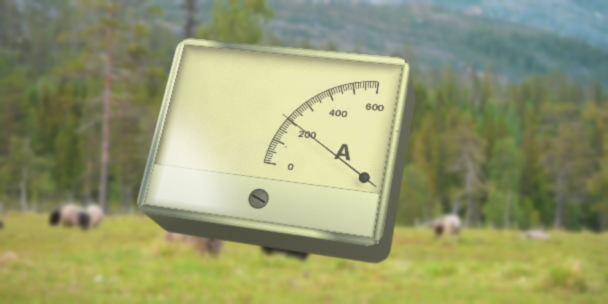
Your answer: 200 A
